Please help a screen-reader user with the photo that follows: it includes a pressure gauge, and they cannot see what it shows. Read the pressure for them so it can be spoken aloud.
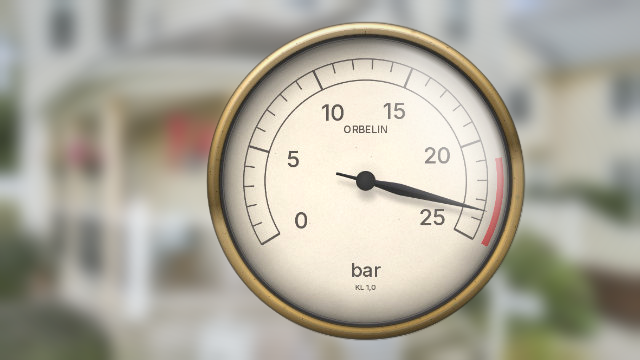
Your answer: 23.5 bar
